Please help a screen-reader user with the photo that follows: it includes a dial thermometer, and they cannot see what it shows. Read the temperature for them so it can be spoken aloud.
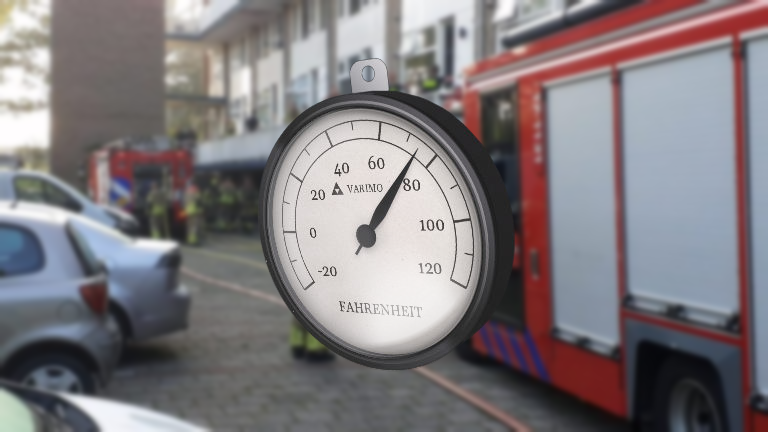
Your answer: 75 °F
